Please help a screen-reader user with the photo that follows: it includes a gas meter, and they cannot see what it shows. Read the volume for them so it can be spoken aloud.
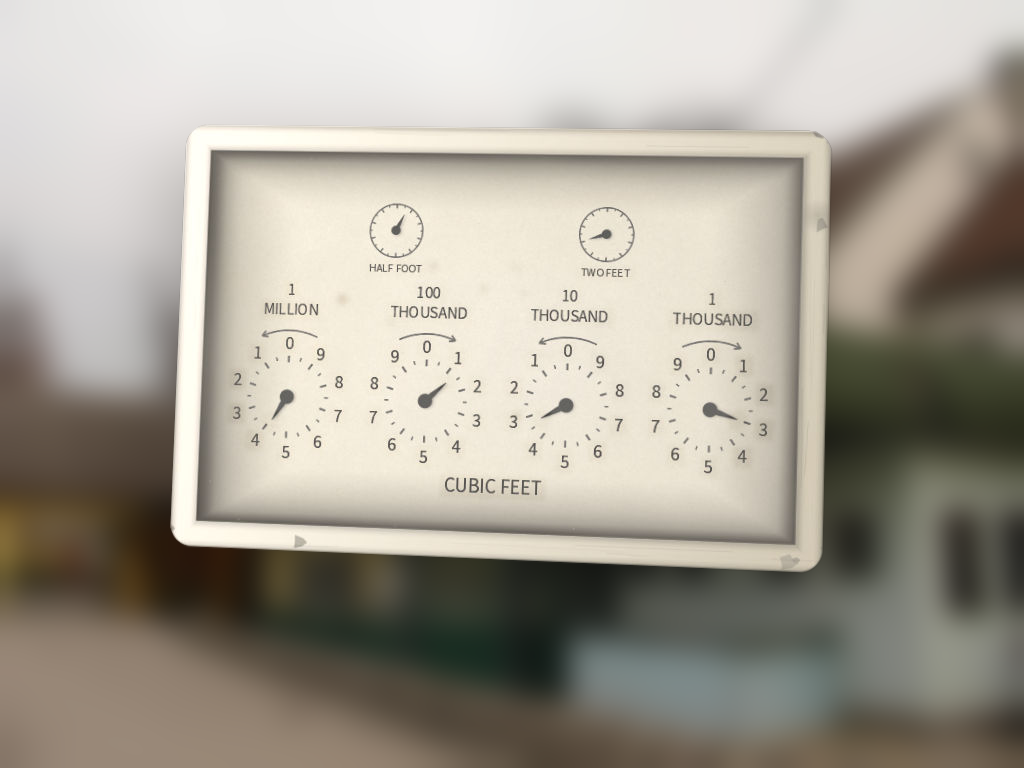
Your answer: 413300 ft³
